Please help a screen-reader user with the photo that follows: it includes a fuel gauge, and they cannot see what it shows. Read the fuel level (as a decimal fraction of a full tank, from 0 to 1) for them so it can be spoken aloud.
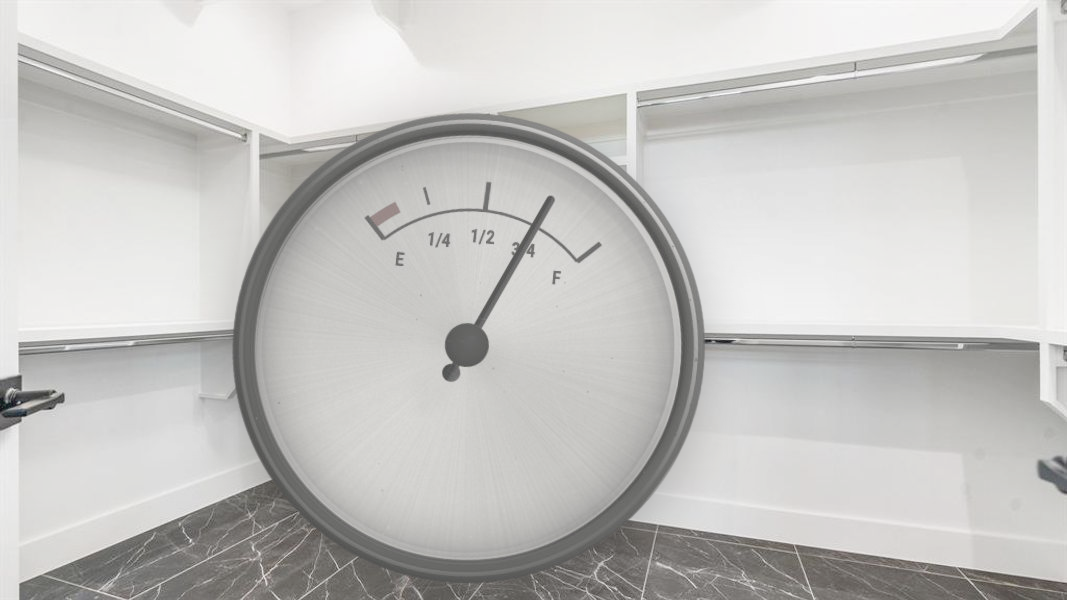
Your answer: 0.75
